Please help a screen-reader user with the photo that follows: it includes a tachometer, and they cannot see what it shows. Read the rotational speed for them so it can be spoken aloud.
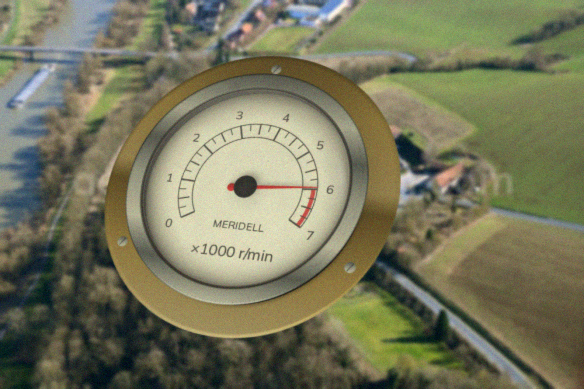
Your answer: 6000 rpm
